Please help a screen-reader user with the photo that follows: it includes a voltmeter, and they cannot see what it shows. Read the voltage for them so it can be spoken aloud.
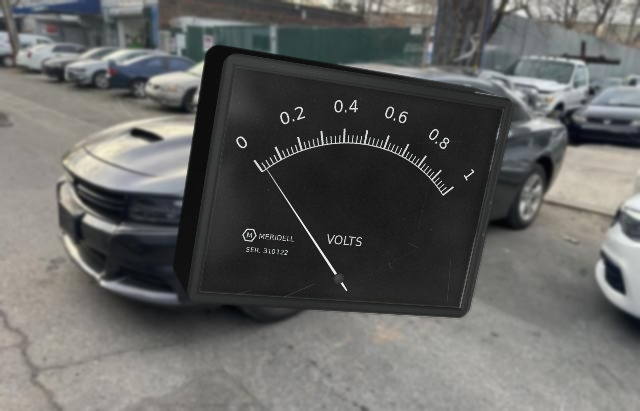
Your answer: 0.02 V
